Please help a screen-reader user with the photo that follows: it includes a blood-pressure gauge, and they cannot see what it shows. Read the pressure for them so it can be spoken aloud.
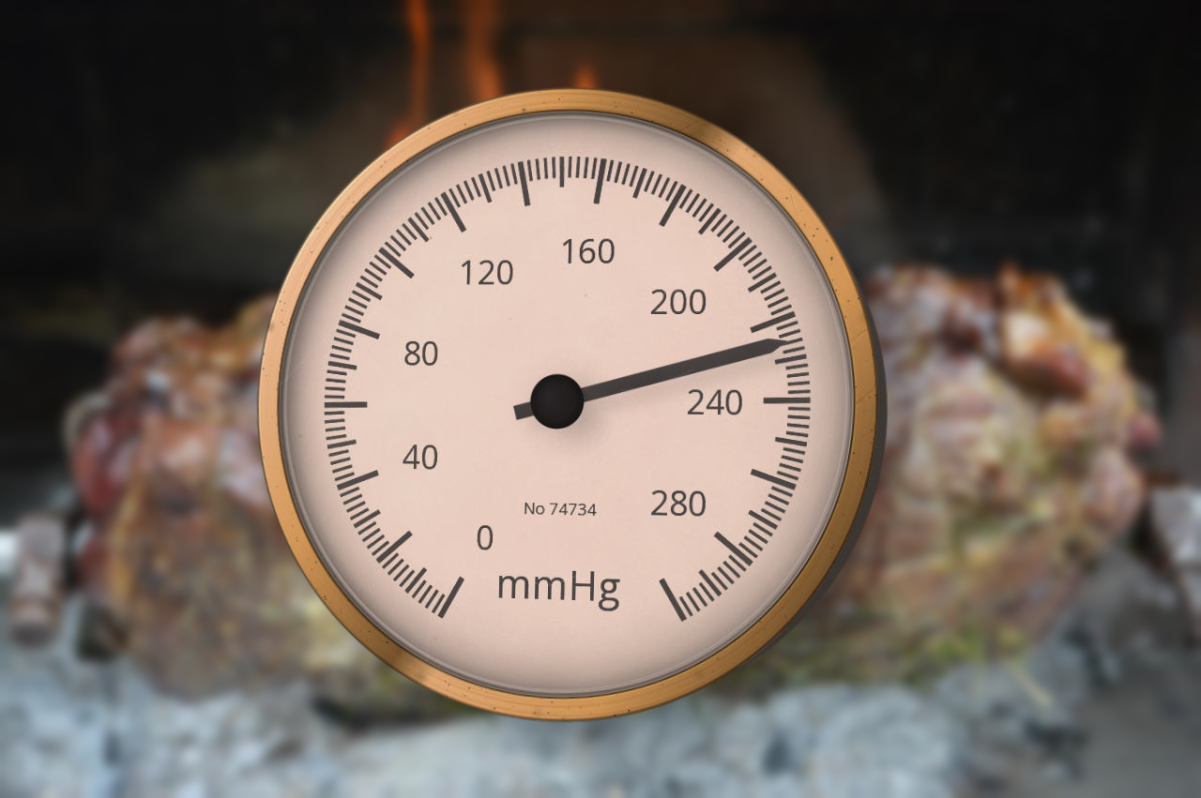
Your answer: 226 mmHg
